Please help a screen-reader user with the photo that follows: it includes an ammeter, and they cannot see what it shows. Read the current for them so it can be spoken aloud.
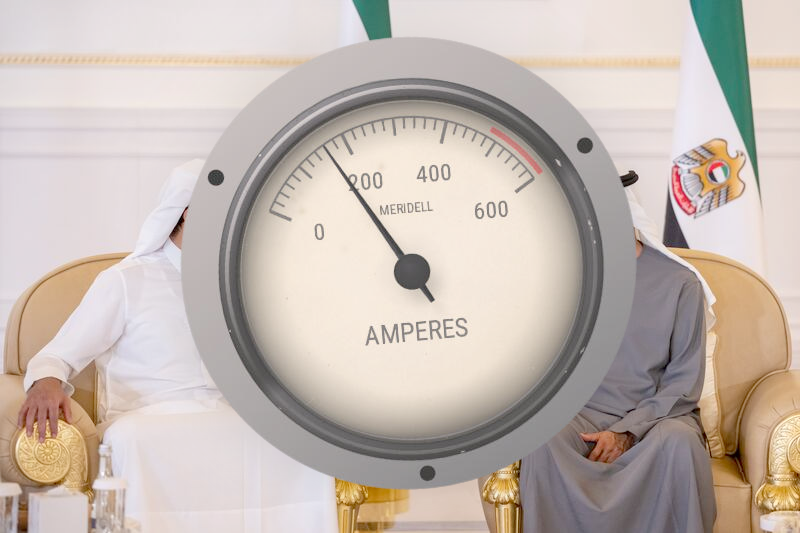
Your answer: 160 A
